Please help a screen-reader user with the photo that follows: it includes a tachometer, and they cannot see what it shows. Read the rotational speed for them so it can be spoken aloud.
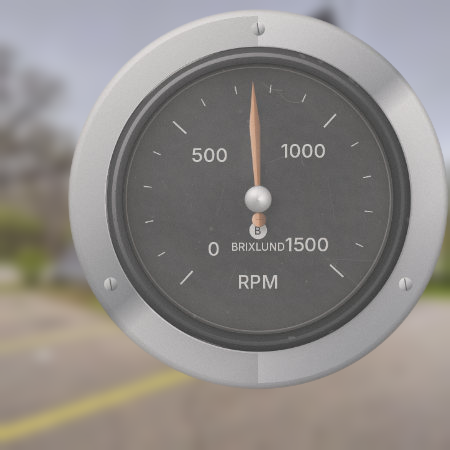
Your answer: 750 rpm
